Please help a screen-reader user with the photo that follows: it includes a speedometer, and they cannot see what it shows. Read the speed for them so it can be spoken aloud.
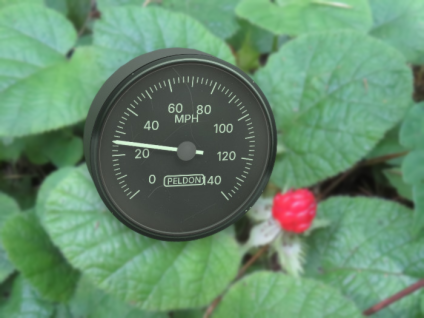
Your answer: 26 mph
